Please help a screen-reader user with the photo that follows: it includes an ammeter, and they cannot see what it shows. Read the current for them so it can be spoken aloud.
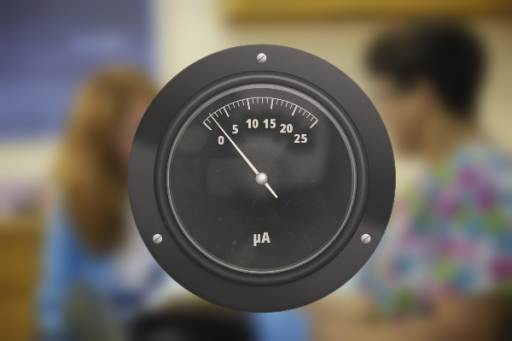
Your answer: 2 µA
